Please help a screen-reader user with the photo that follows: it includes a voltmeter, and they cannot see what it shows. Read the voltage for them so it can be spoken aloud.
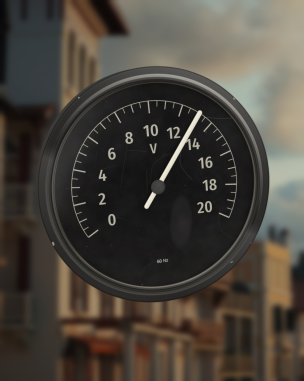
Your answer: 13 V
